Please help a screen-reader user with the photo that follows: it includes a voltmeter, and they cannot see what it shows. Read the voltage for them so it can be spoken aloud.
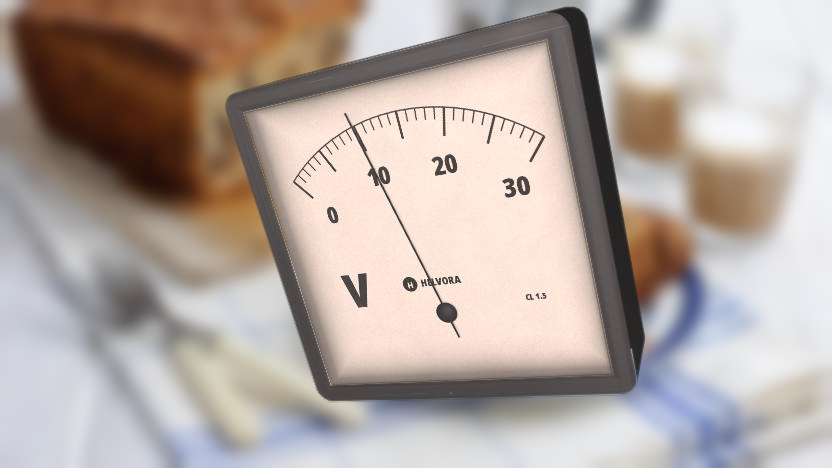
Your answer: 10 V
